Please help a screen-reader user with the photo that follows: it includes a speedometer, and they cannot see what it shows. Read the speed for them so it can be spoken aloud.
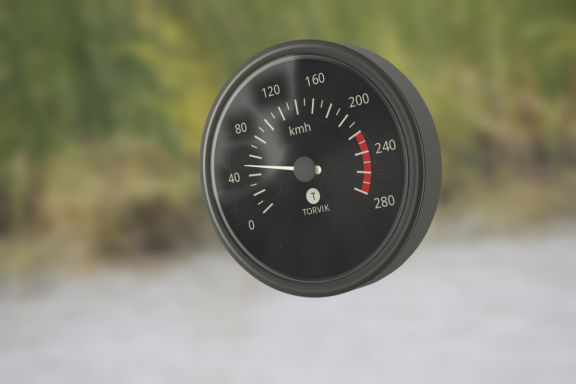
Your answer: 50 km/h
